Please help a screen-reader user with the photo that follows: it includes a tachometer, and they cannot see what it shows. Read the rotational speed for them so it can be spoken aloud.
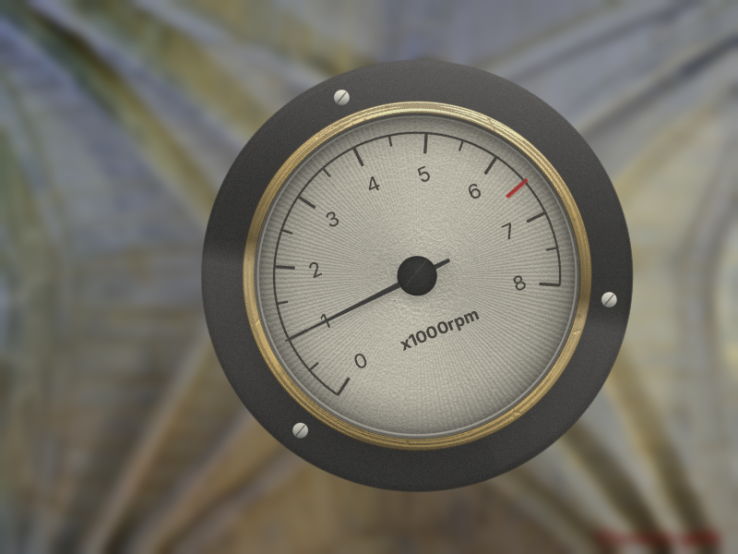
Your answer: 1000 rpm
